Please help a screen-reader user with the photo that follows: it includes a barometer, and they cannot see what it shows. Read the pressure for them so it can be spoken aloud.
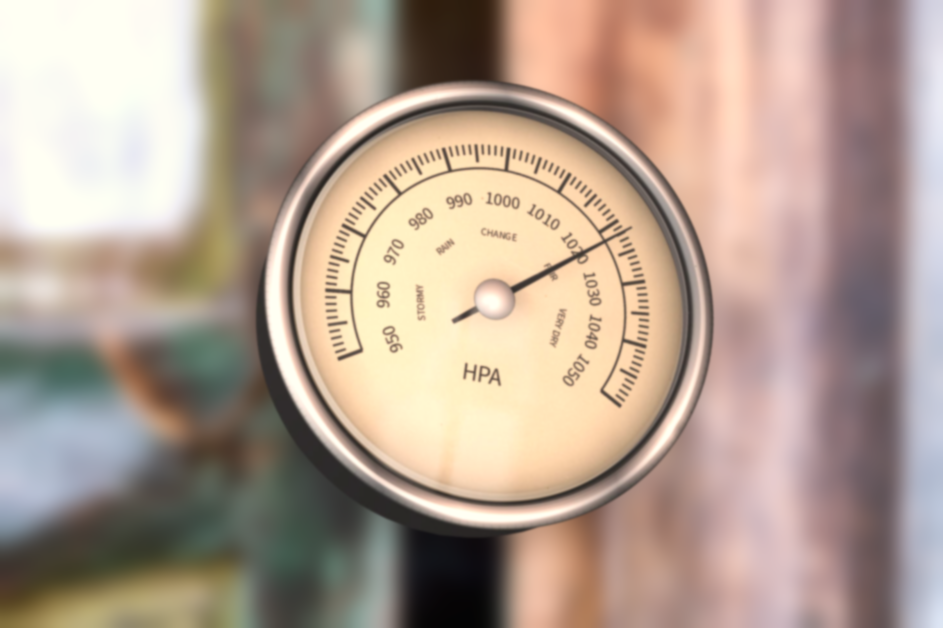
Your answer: 1022 hPa
